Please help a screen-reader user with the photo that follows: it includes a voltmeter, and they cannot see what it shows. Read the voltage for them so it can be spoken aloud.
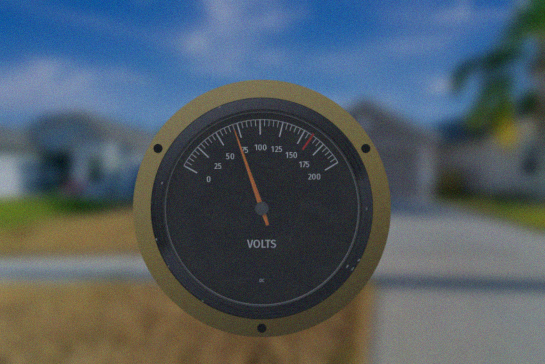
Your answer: 70 V
